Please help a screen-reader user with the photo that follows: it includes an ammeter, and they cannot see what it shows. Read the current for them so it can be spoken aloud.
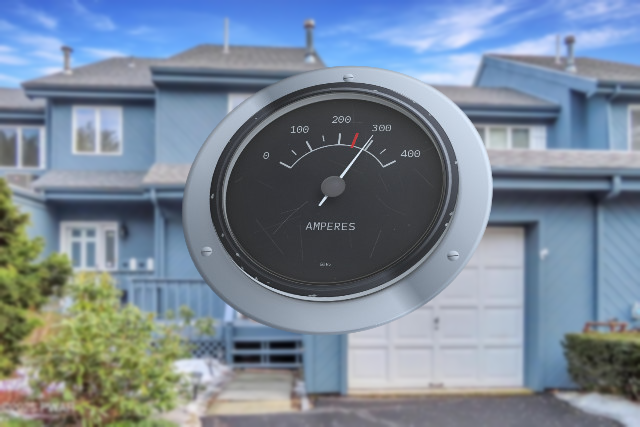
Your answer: 300 A
